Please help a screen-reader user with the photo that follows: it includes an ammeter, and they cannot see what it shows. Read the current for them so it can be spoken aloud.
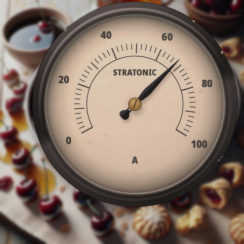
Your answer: 68 A
